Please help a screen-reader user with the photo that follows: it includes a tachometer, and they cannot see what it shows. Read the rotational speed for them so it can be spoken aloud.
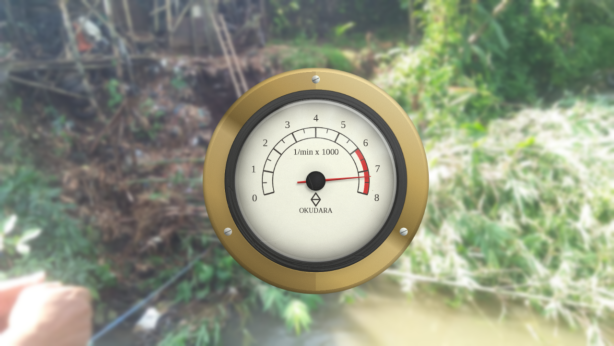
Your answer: 7250 rpm
